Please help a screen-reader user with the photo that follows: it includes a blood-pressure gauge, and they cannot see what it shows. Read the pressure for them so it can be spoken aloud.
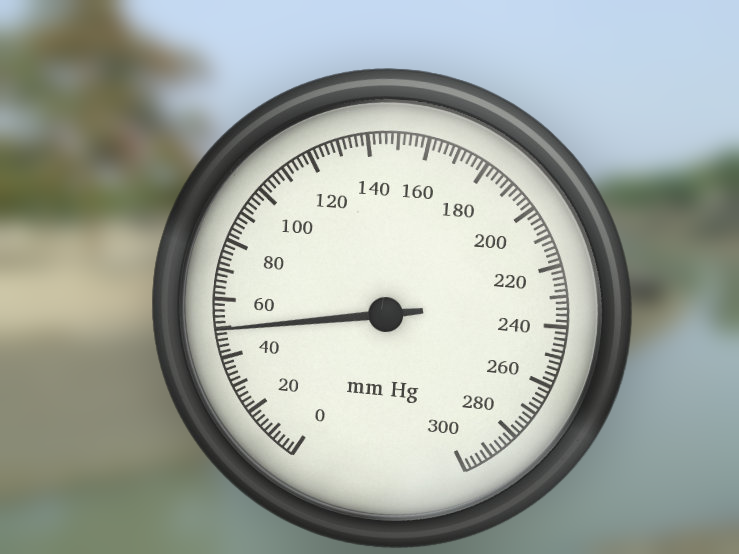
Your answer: 50 mmHg
